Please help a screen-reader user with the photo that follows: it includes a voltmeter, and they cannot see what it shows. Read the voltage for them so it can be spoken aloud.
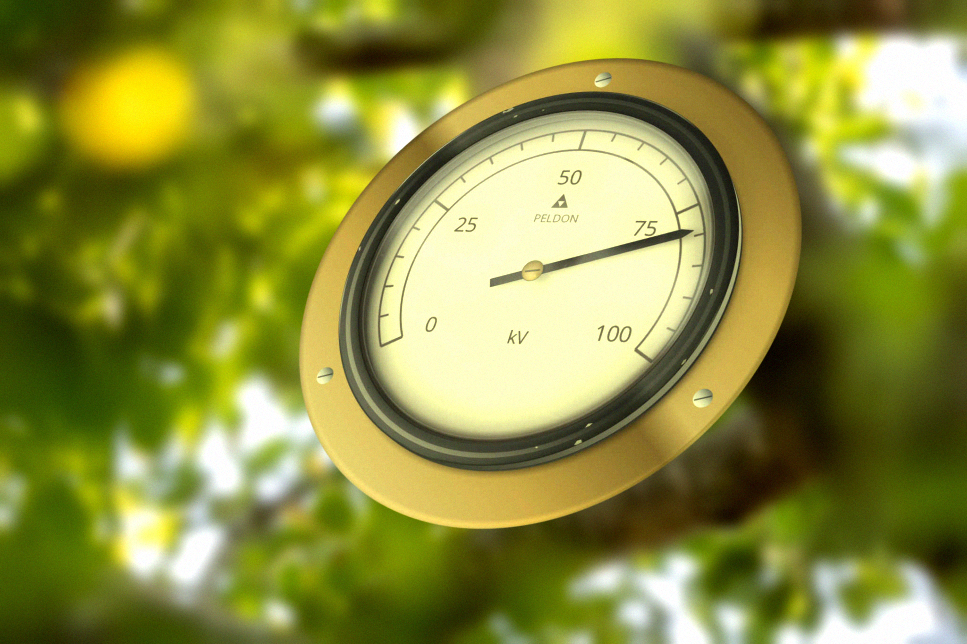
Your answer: 80 kV
